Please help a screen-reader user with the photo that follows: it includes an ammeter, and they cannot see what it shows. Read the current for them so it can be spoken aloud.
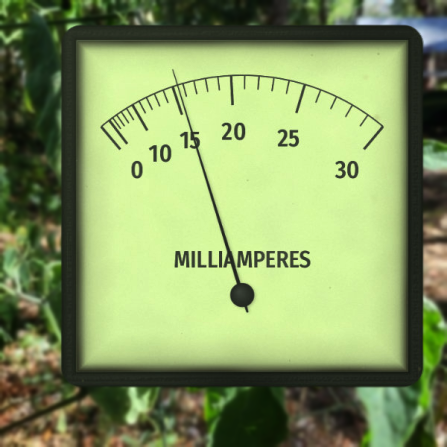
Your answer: 15.5 mA
